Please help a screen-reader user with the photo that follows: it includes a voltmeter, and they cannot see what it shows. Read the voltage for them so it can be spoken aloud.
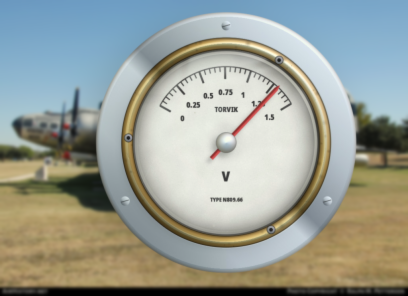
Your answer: 1.3 V
